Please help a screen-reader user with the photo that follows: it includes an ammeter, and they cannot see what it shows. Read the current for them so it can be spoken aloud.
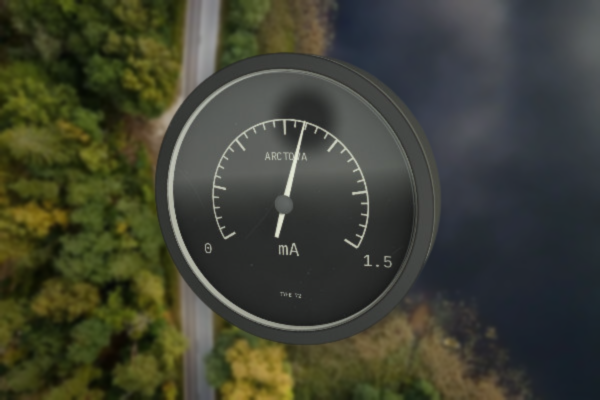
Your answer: 0.85 mA
